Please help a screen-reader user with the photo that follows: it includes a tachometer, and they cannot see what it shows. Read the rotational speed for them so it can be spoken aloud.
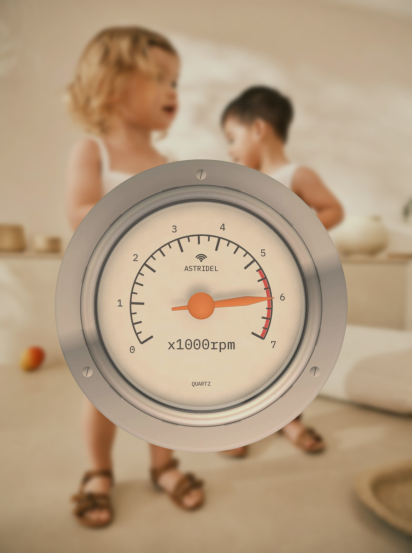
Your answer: 6000 rpm
